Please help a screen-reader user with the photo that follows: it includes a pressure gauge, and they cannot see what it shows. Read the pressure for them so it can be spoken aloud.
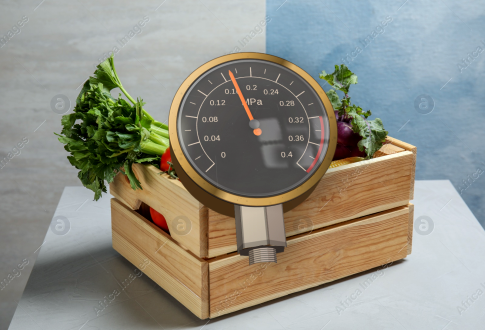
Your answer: 0.17 MPa
